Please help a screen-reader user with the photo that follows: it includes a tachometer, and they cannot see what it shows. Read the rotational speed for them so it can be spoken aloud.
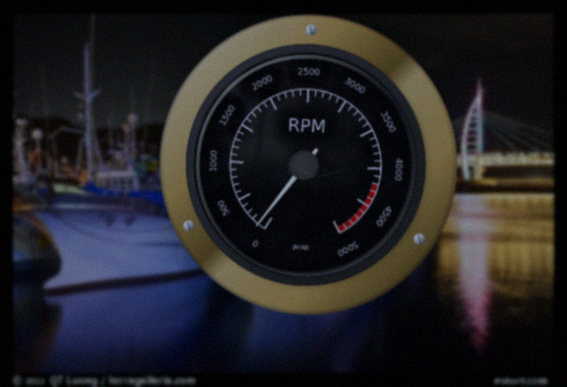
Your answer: 100 rpm
